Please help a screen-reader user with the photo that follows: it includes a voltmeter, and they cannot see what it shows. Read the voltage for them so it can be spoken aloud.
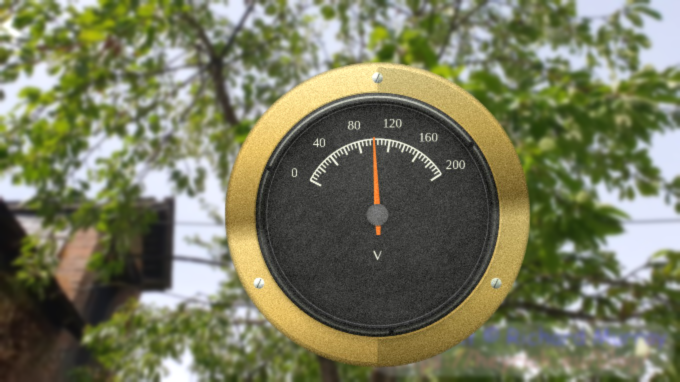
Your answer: 100 V
